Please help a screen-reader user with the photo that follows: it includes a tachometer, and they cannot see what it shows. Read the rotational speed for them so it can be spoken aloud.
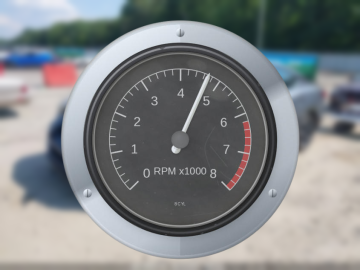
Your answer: 4700 rpm
